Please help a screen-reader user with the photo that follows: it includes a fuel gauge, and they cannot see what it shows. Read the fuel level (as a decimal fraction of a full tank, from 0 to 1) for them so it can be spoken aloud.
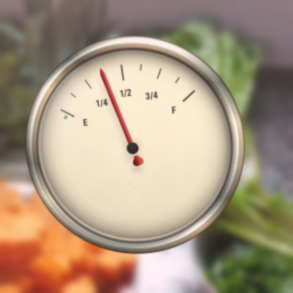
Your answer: 0.375
